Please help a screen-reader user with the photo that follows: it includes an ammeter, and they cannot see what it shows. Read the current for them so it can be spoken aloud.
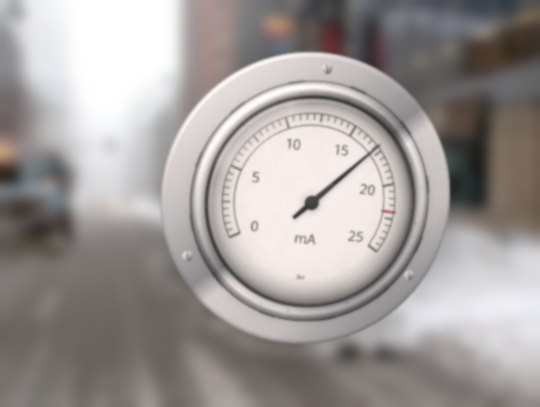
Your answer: 17 mA
